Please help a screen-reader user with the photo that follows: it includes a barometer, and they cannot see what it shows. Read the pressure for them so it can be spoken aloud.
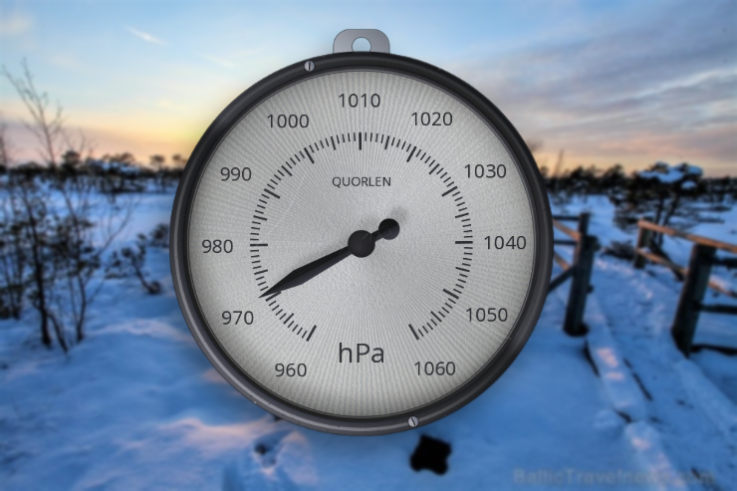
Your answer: 971 hPa
